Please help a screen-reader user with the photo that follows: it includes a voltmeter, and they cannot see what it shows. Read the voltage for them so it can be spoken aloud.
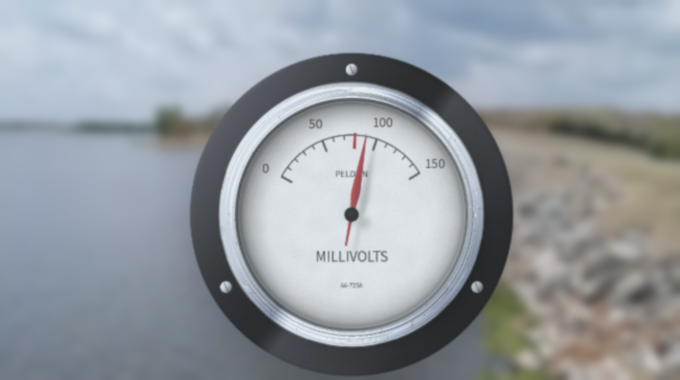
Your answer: 90 mV
